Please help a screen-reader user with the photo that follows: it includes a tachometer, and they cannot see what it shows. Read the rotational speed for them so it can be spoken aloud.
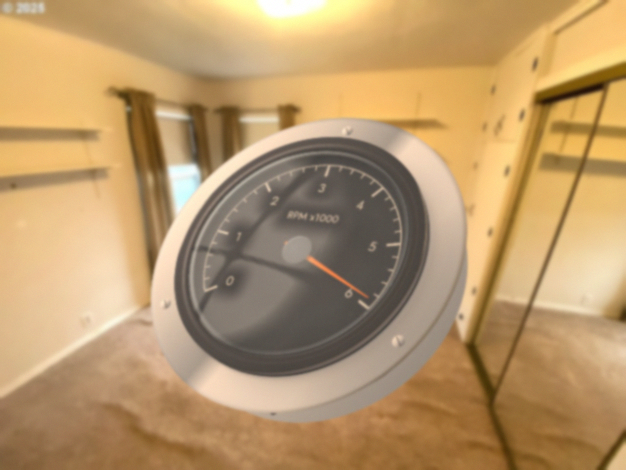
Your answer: 5900 rpm
